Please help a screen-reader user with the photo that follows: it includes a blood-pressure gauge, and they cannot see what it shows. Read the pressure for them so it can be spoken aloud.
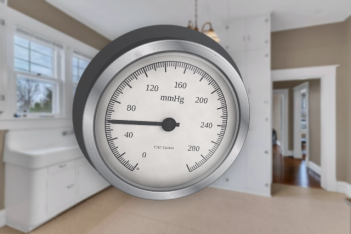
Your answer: 60 mmHg
